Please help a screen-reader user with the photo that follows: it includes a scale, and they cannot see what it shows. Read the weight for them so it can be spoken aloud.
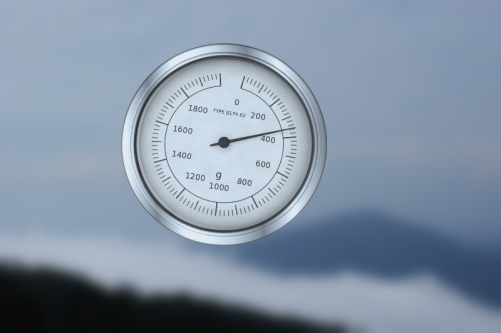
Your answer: 360 g
